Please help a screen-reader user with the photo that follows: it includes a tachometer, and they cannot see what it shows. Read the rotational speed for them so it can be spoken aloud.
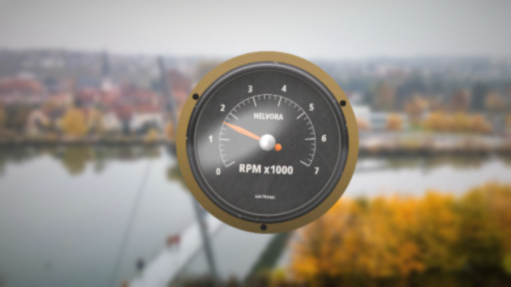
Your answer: 1600 rpm
